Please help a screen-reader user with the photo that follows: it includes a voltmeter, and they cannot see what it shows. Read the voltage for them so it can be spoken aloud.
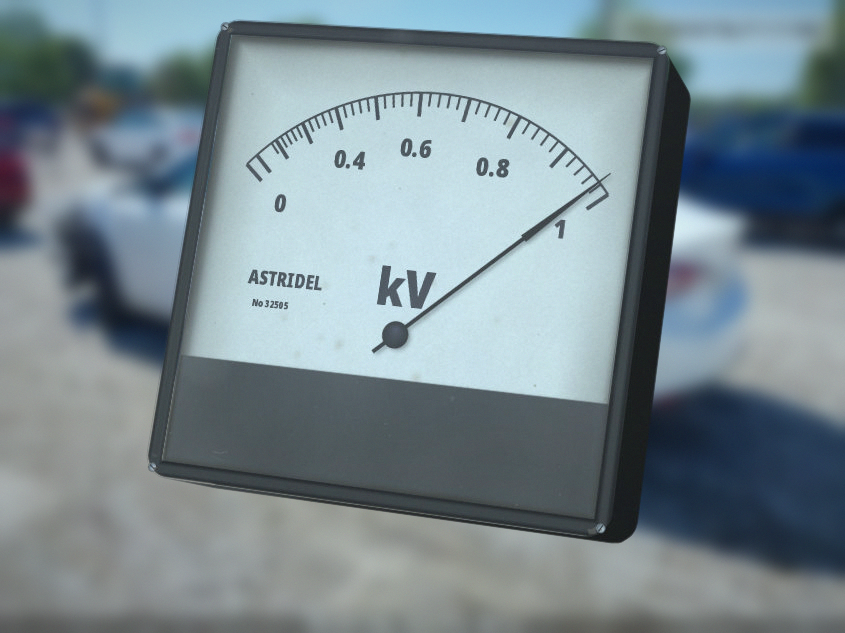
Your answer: 0.98 kV
